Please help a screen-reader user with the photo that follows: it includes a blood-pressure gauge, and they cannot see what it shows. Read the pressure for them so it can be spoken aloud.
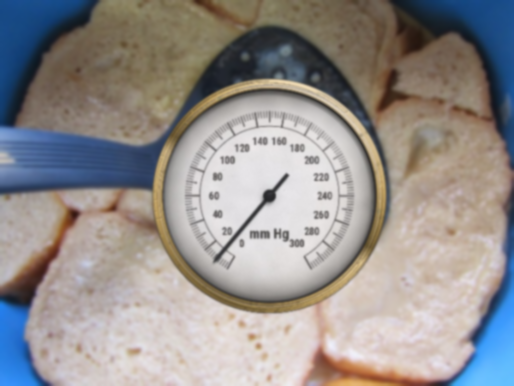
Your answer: 10 mmHg
